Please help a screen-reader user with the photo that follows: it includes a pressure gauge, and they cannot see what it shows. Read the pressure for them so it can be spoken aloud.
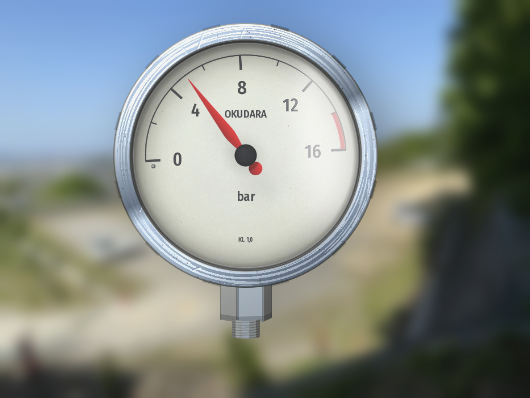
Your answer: 5 bar
